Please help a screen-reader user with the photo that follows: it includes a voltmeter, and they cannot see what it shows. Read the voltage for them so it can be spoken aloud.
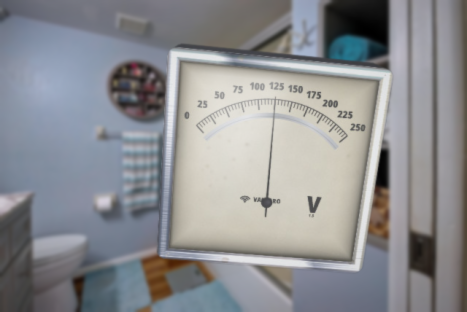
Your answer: 125 V
